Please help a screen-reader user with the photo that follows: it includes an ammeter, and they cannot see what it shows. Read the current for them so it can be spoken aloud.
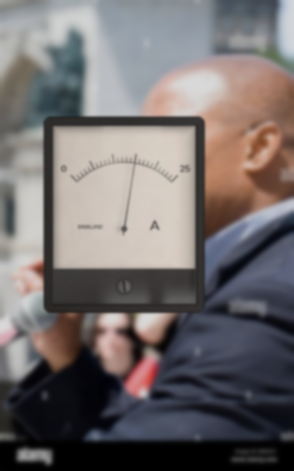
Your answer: 15 A
